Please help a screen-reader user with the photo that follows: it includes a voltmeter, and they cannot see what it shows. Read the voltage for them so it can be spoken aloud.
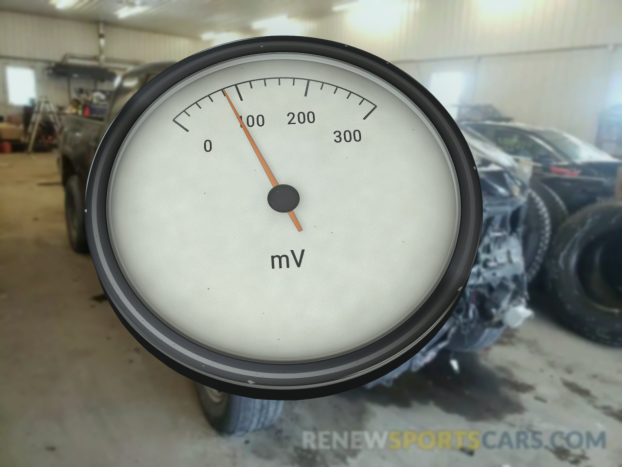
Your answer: 80 mV
